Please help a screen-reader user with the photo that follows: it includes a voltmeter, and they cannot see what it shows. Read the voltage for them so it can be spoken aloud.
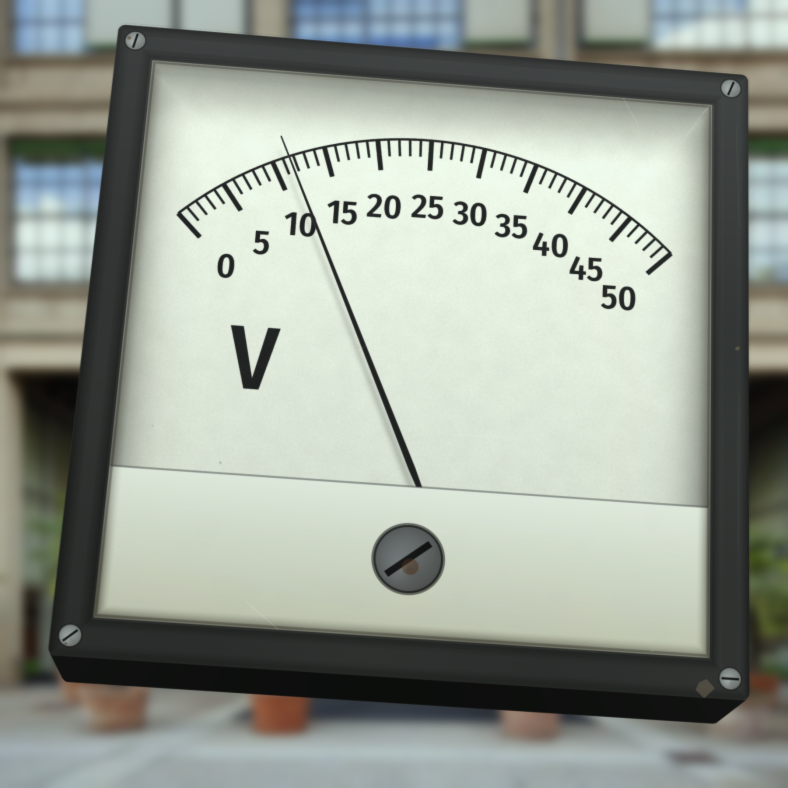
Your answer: 11.5 V
